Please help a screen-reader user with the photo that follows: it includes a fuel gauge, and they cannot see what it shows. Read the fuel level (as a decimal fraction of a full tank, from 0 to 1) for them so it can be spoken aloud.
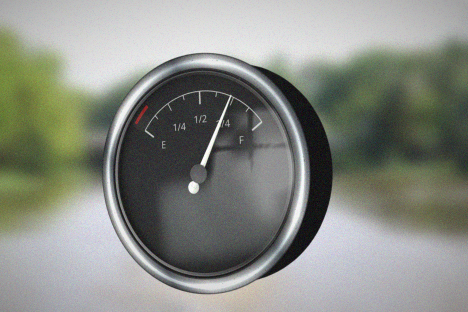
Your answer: 0.75
